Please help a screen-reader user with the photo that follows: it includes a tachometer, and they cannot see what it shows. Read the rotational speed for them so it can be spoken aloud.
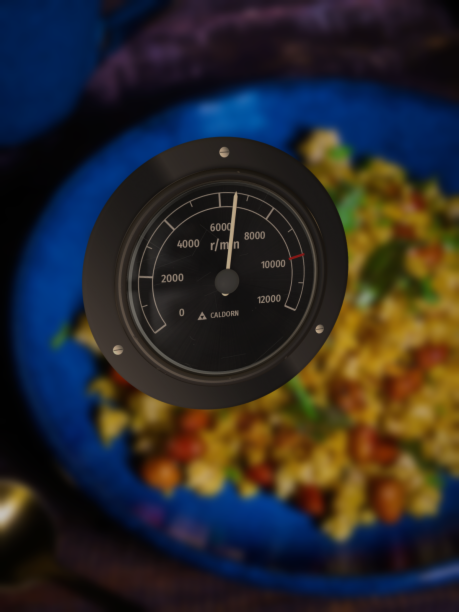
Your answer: 6500 rpm
